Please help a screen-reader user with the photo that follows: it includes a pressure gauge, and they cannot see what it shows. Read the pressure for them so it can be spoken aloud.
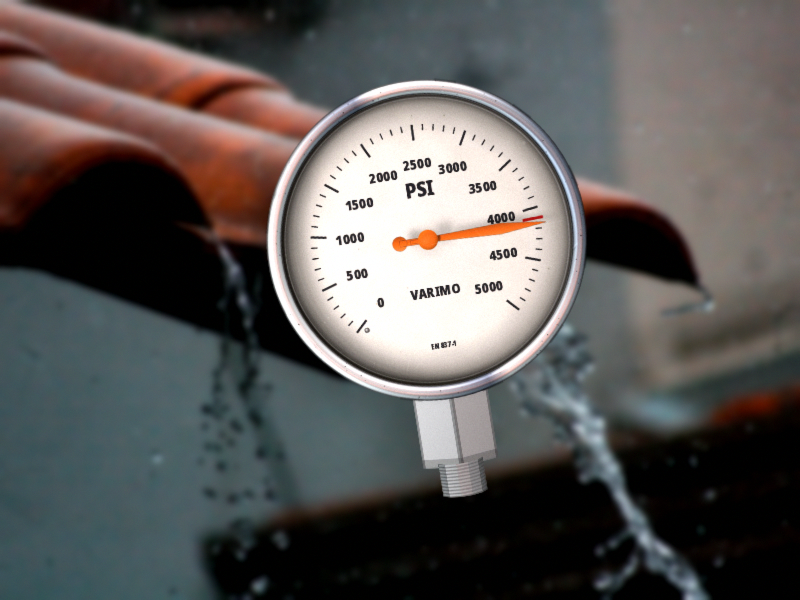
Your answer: 4150 psi
